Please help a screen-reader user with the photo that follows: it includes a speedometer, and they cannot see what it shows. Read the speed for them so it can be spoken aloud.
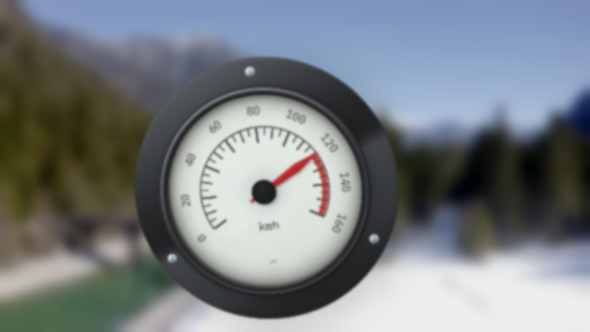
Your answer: 120 km/h
